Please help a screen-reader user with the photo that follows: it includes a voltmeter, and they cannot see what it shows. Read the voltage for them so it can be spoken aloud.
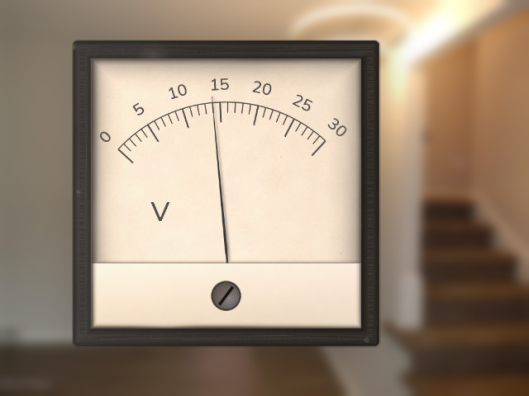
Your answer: 14 V
